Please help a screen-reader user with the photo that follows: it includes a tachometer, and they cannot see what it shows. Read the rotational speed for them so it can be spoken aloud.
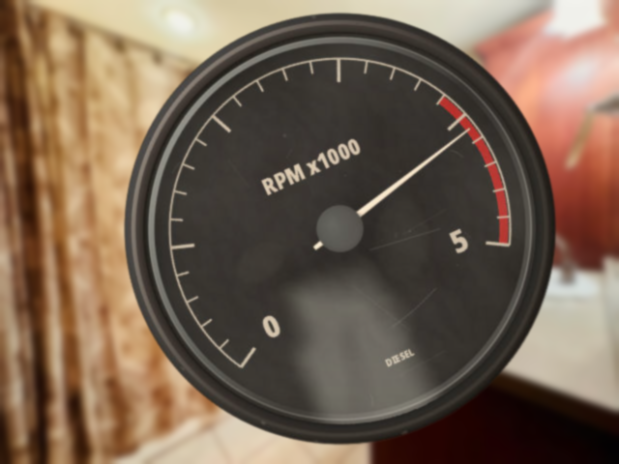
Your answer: 4100 rpm
